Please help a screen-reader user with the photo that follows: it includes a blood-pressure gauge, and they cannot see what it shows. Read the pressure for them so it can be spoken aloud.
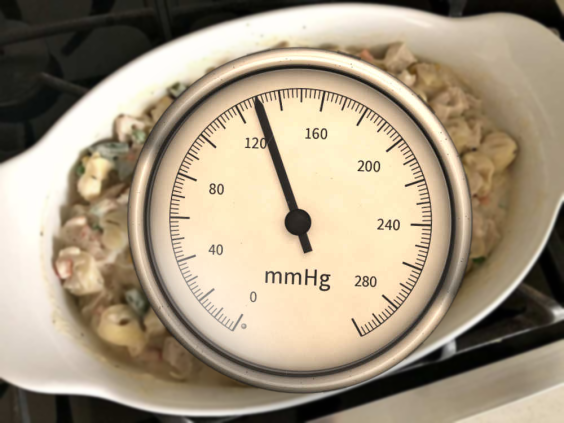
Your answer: 130 mmHg
